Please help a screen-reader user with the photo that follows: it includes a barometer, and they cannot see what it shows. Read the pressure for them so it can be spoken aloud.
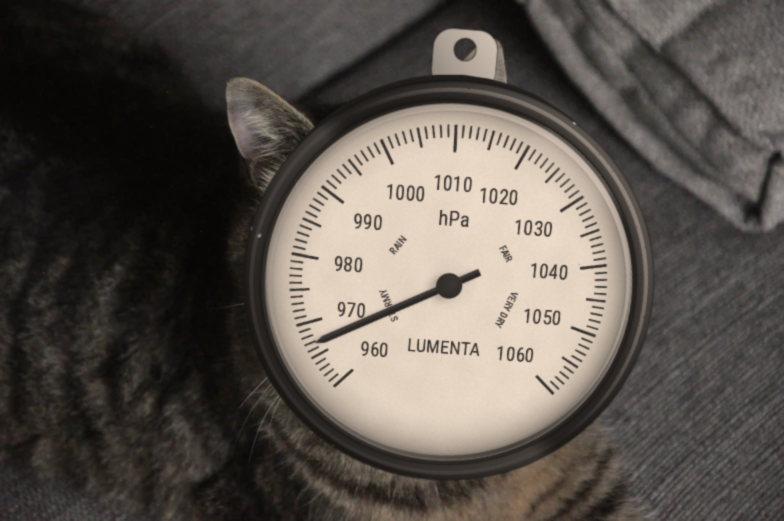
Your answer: 967 hPa
